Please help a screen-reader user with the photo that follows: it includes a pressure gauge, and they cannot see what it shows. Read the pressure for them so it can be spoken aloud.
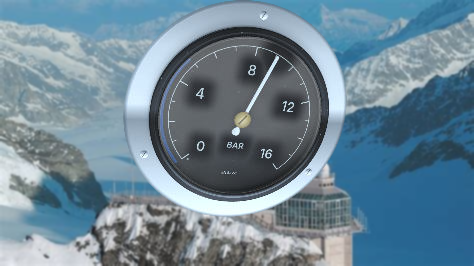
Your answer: 9 bar
